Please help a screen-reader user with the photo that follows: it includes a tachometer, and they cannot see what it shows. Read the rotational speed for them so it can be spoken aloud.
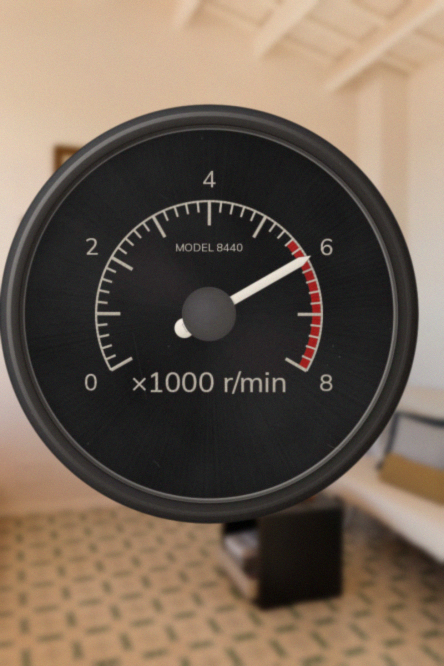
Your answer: 6000 rpm
